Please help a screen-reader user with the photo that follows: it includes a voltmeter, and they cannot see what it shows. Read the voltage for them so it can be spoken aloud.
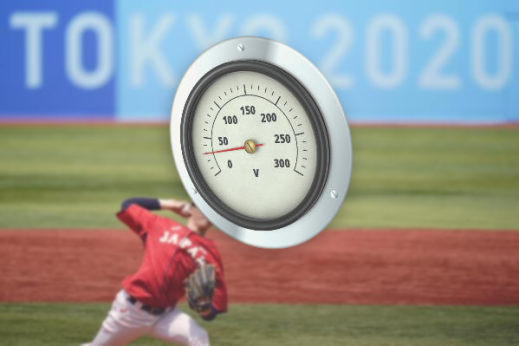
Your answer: 30 V
